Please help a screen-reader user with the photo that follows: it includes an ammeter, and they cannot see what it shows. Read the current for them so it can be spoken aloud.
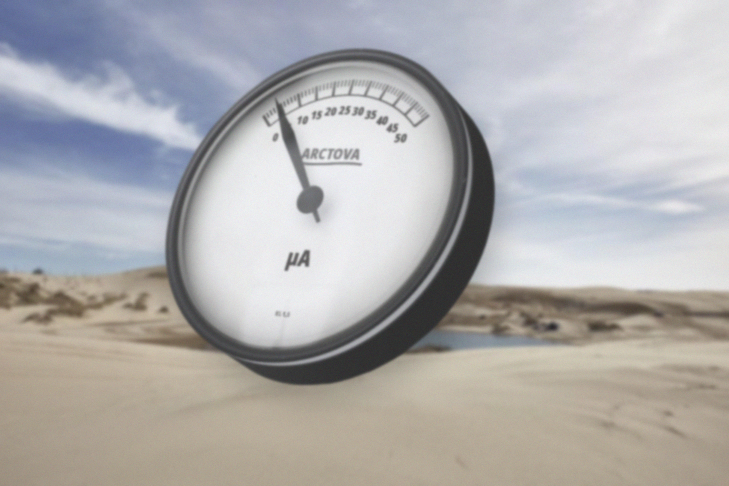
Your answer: 5 µA
